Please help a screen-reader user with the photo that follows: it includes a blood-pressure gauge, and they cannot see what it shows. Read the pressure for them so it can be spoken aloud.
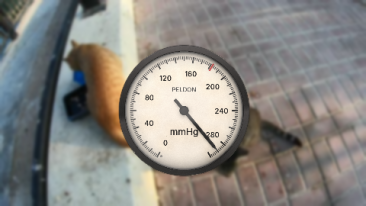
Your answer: 290 mmHg
